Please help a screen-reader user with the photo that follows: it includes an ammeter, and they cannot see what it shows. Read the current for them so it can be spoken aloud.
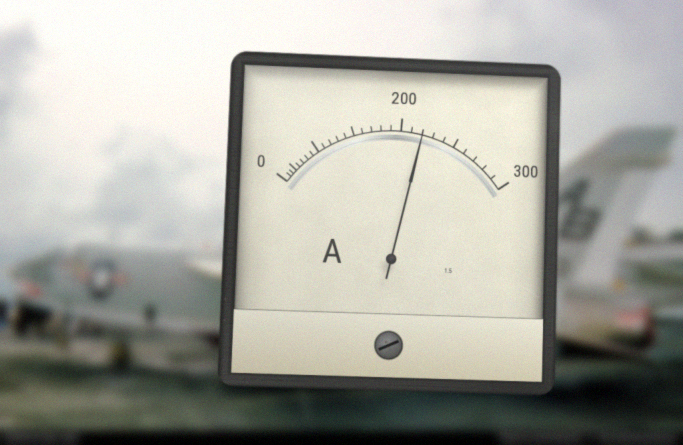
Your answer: 220 A
